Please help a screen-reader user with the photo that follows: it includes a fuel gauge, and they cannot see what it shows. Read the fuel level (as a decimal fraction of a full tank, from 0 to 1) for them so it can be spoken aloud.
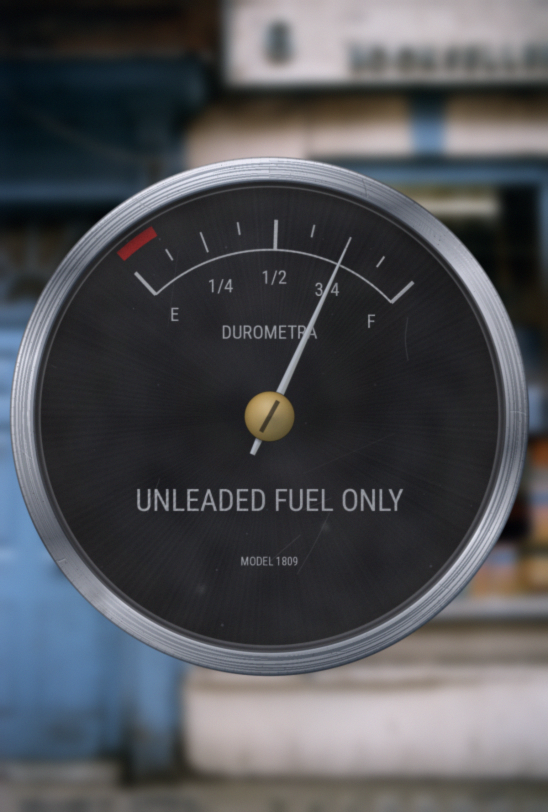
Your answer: 0.75
